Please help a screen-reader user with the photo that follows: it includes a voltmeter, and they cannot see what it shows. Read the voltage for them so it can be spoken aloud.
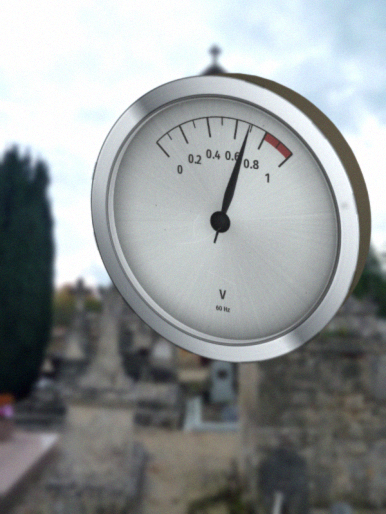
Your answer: 0.7 V
